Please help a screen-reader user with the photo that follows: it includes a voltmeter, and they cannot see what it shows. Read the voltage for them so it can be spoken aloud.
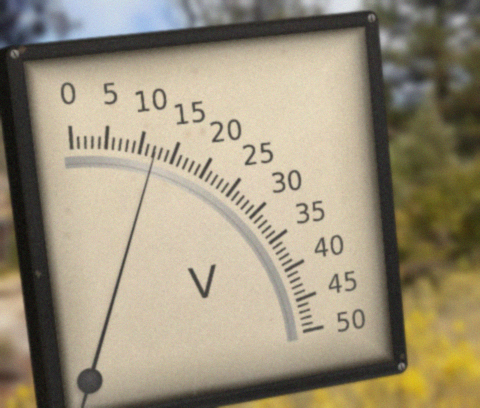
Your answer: 12 V
